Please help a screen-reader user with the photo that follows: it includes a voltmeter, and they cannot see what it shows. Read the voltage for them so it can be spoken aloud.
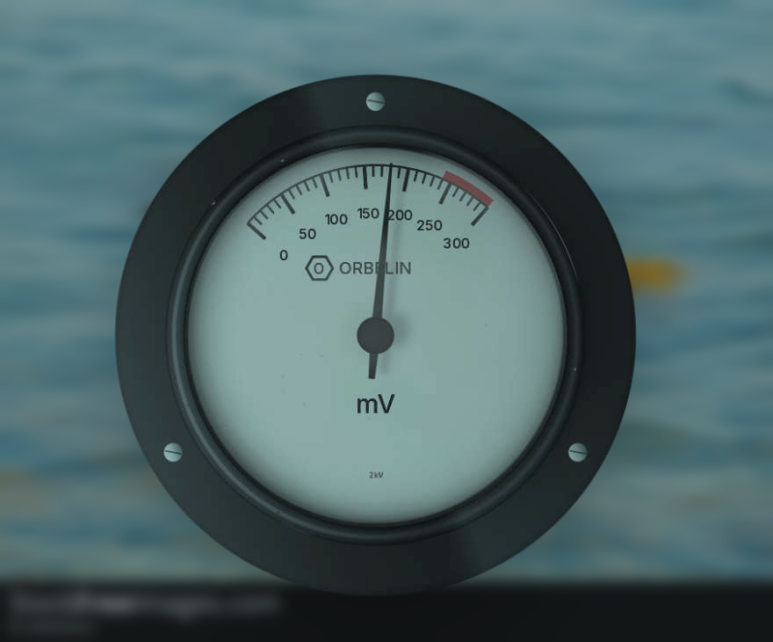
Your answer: 180 mV
